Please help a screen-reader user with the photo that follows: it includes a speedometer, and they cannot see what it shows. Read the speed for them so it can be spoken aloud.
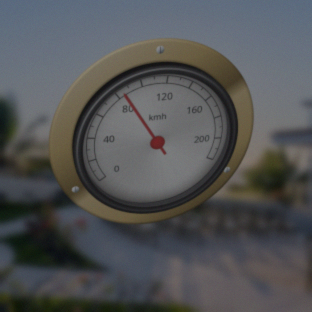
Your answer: 85 km/h
